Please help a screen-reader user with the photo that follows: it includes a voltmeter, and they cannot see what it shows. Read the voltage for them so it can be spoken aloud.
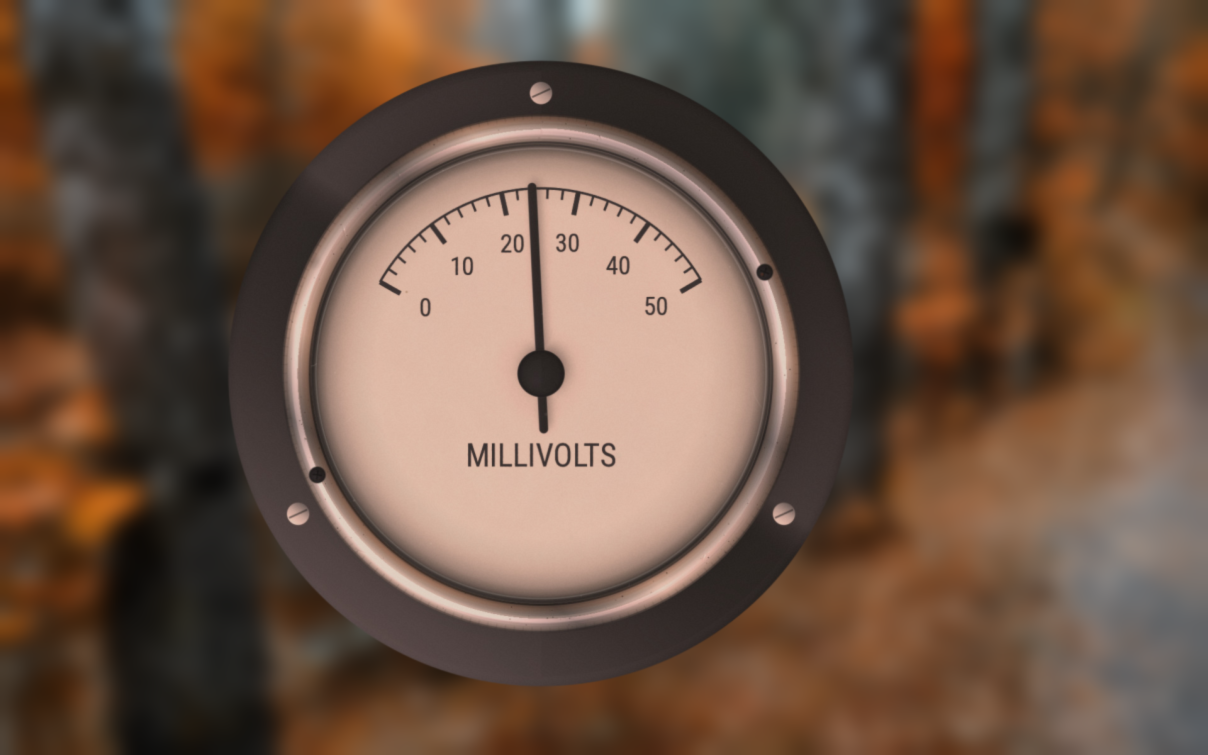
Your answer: 24 mV
